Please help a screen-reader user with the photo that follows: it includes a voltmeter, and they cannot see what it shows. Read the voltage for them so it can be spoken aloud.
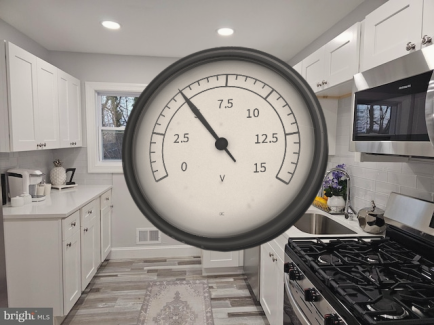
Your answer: 5 V
